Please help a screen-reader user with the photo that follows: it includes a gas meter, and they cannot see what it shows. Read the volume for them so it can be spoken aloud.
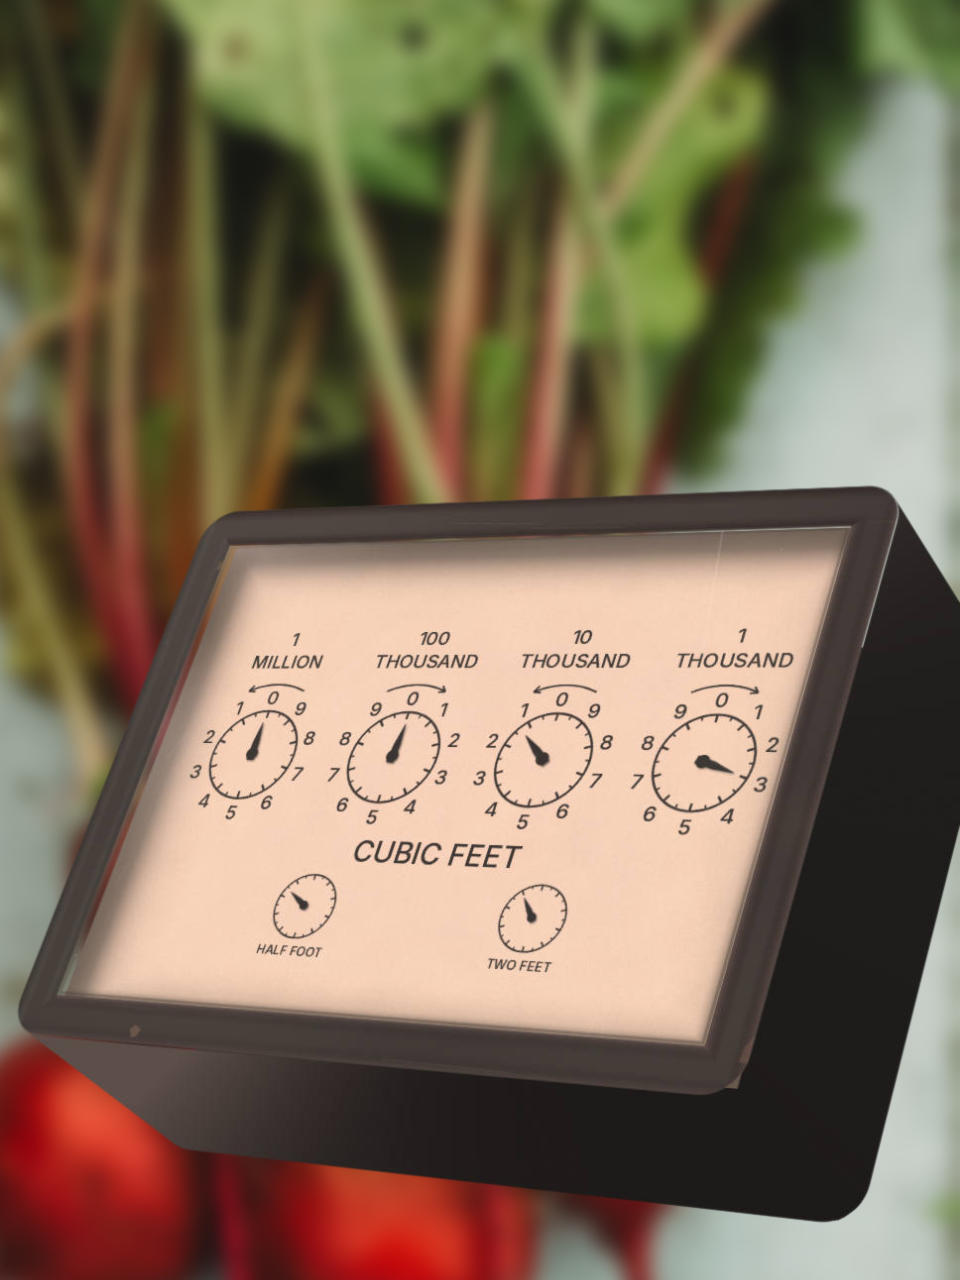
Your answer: 1300 ft³
